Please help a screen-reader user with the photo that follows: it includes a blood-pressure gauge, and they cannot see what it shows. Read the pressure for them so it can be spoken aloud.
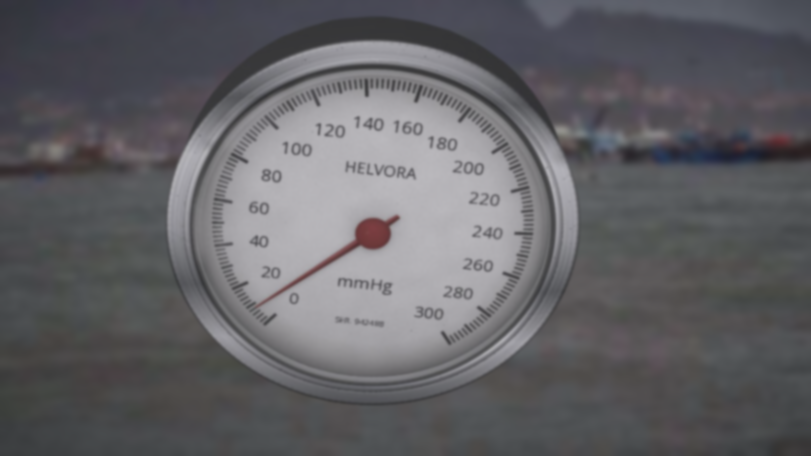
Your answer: 10 mmHg
